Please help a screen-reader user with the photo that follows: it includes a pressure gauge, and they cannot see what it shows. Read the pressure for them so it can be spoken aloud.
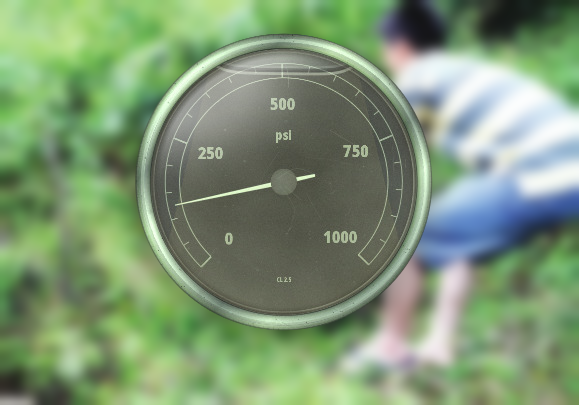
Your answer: 125 psi
